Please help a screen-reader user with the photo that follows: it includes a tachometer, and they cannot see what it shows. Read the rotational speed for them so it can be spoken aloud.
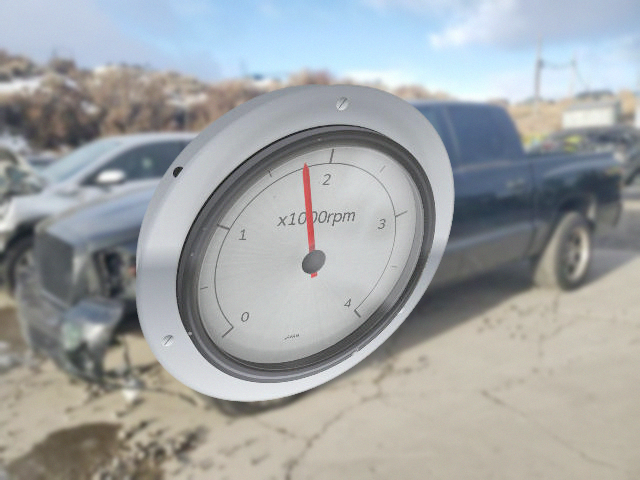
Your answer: 1750 rpm
